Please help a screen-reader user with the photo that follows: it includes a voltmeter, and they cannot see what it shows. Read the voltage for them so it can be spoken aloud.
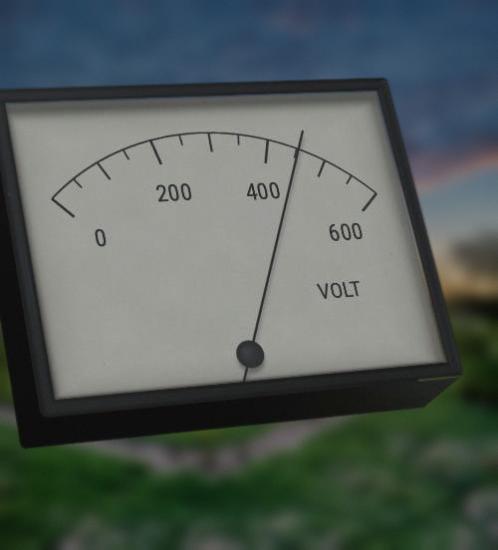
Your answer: 450 V
